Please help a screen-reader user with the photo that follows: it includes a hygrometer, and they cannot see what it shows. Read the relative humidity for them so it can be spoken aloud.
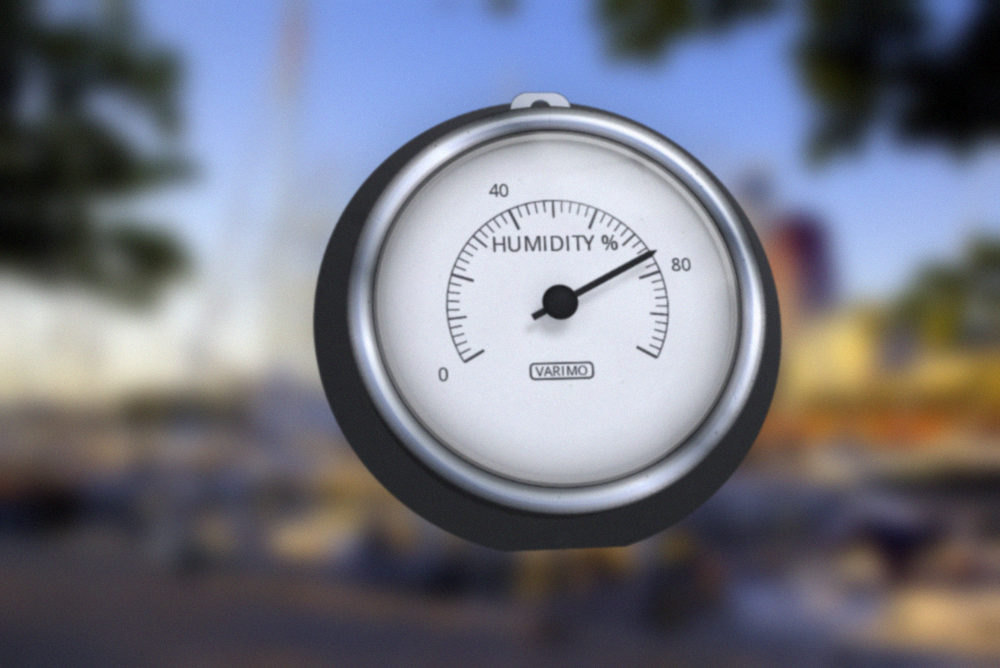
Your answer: 76 %
